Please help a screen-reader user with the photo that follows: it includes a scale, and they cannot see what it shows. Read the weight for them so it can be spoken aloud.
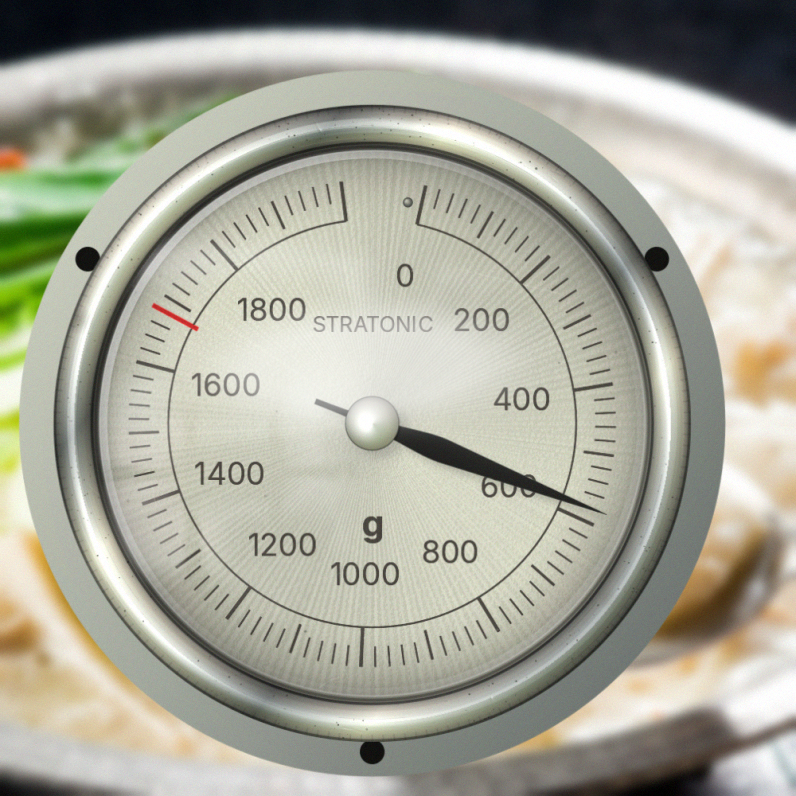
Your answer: 580 g
